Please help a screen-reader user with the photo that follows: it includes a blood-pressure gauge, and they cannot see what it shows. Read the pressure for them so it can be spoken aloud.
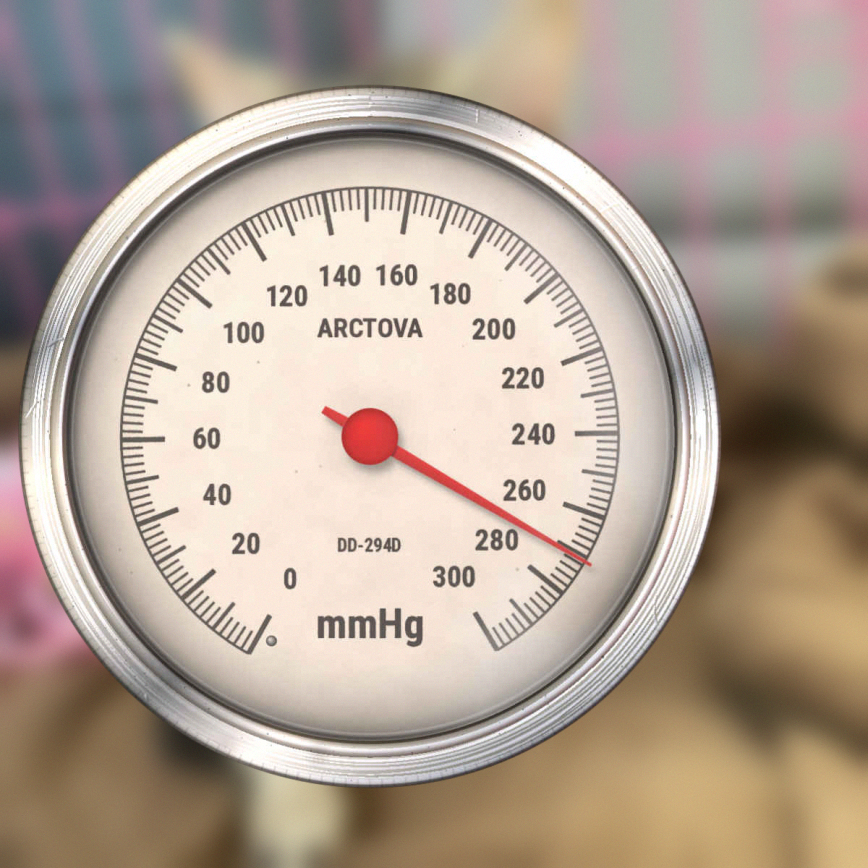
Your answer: 271 mmHg
